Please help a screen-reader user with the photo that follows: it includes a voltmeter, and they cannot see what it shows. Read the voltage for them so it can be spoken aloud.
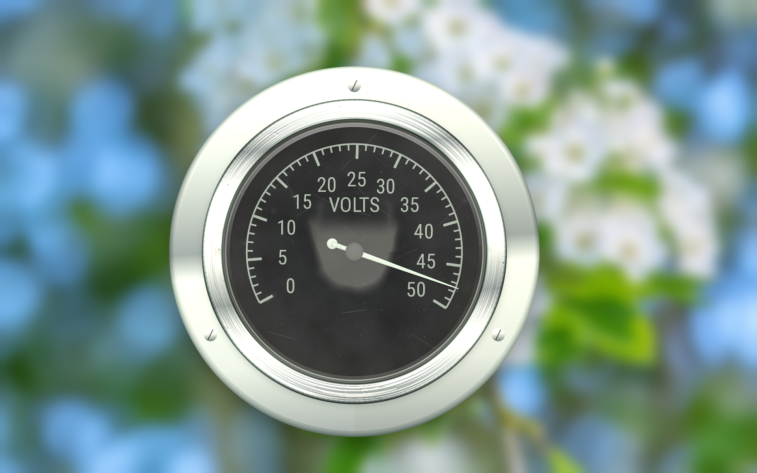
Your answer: 47.5 V
